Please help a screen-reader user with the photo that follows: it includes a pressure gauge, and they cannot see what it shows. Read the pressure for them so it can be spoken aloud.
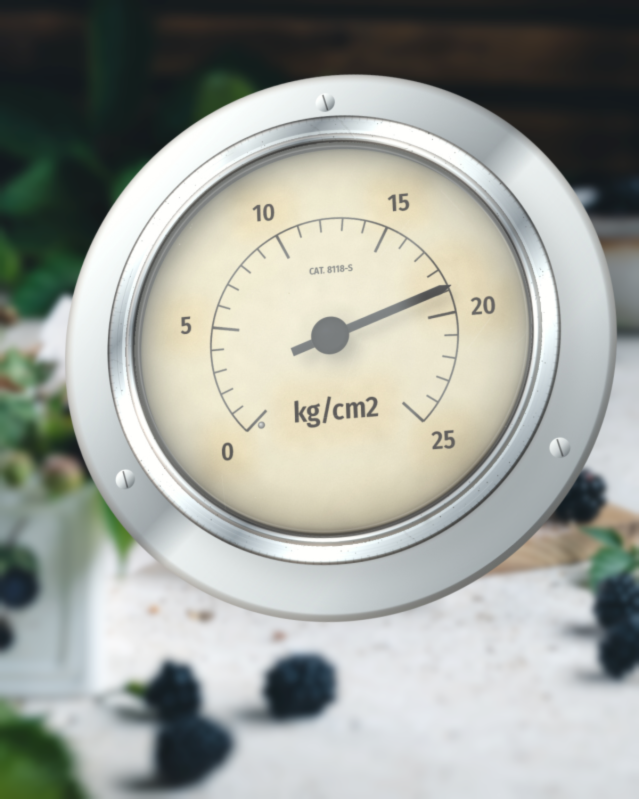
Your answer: 19 kg/cm²
